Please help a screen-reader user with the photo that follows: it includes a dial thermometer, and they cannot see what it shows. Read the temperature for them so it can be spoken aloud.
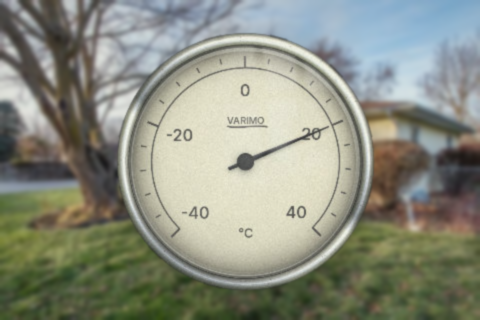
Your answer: 20 °C
